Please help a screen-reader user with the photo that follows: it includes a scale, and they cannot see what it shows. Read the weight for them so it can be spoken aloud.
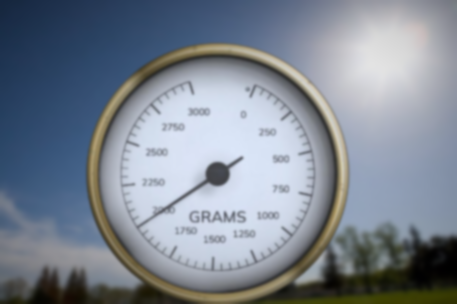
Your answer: 2000 g
